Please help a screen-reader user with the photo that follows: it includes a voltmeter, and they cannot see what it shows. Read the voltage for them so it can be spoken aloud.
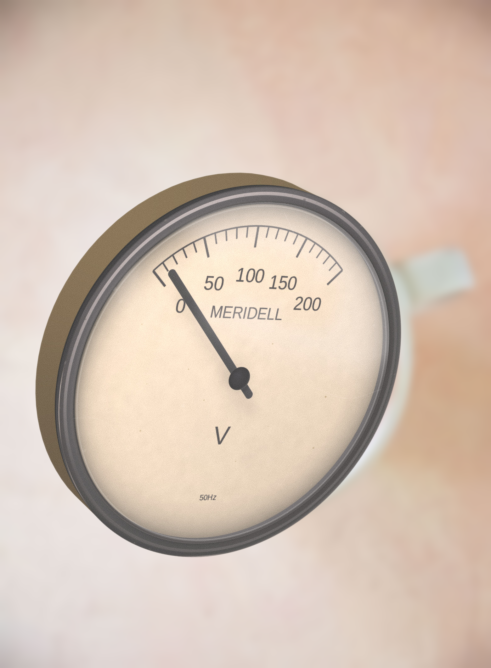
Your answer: 10 V
